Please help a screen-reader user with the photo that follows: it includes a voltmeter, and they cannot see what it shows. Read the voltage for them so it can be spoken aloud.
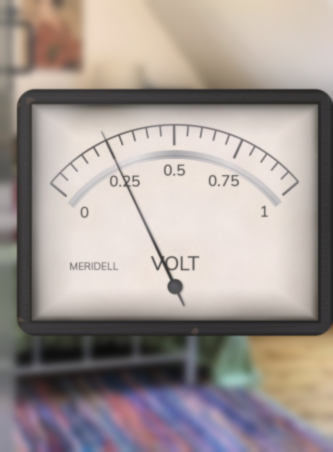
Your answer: 0.25 V
